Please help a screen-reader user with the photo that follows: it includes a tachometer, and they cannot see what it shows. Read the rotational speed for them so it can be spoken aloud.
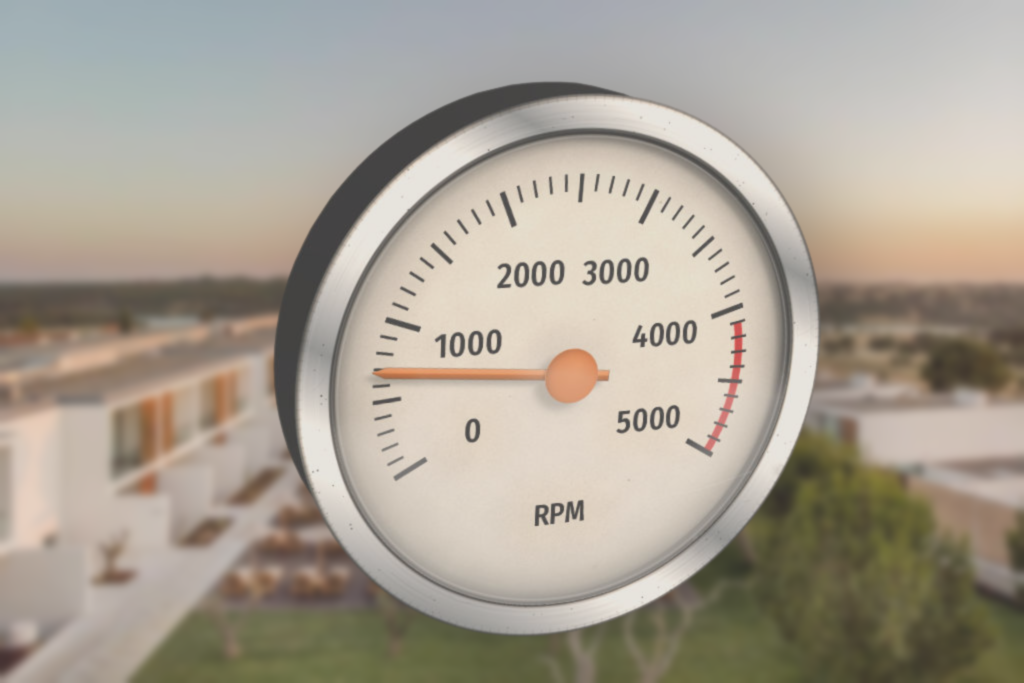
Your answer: 700 rpm
